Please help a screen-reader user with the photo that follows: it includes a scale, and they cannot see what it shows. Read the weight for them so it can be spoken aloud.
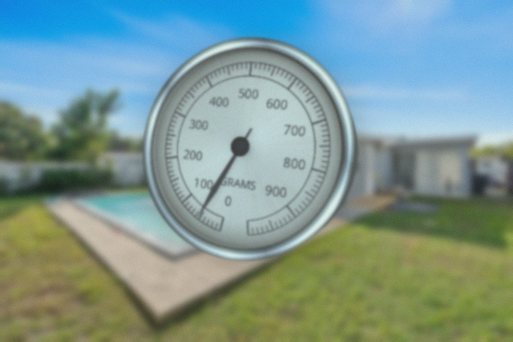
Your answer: 50 g
